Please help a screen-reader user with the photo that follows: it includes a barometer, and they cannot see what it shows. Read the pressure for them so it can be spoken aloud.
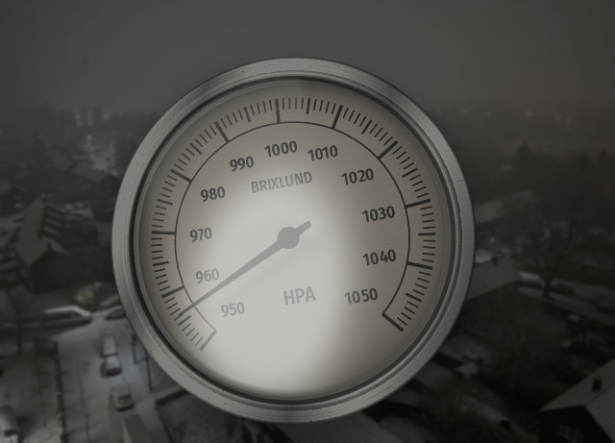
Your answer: 956 hPa
